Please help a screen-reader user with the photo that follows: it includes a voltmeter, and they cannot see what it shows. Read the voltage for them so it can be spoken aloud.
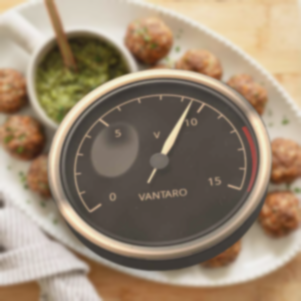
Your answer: 9.5 V
